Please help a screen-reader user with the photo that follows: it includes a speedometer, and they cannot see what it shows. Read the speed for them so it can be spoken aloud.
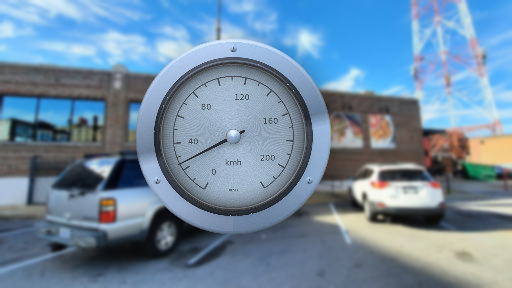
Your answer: 25 km/h
